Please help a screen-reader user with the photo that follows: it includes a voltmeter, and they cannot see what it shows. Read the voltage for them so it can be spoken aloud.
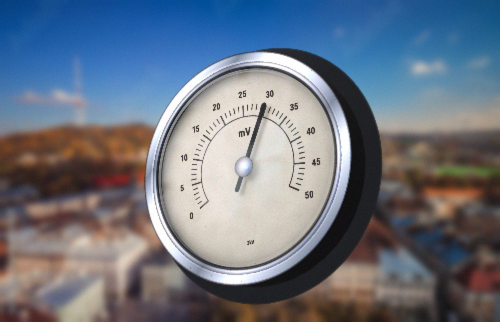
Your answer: 30 mV
